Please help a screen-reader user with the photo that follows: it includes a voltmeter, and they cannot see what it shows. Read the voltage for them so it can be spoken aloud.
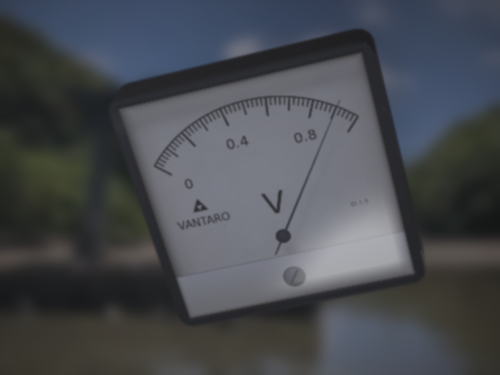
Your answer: 0.9 V
